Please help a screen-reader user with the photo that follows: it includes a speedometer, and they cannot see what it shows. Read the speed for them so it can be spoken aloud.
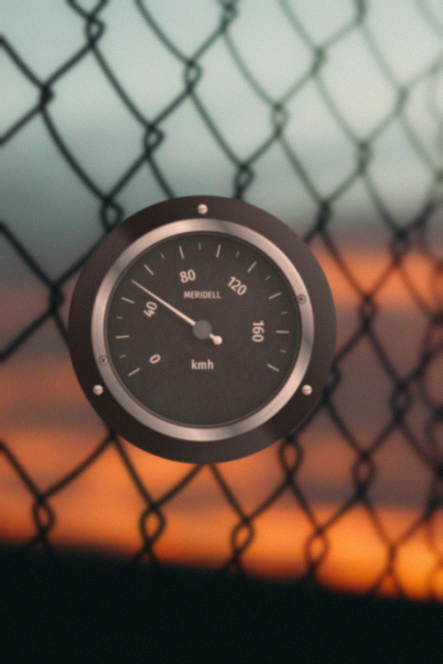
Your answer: 50 km/h
